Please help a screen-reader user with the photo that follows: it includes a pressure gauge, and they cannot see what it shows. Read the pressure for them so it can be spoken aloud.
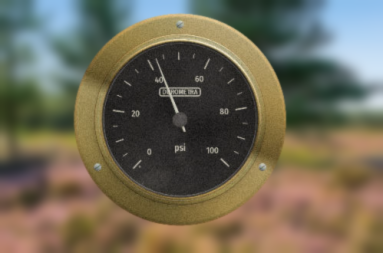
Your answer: 42.5 psi
